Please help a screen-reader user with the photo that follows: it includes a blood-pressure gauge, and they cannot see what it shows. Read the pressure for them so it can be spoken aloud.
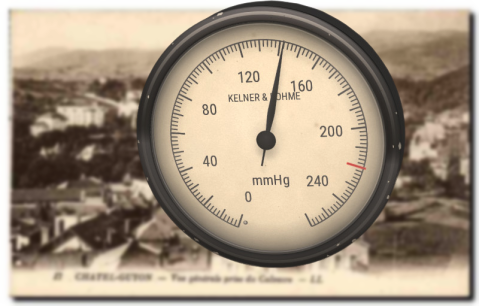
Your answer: 142 mmHg
